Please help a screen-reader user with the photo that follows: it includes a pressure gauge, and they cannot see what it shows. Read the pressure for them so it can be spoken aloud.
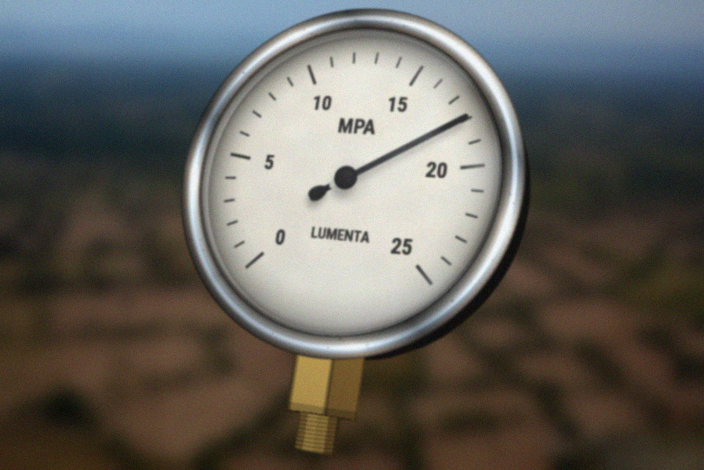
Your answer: 18 MPa
